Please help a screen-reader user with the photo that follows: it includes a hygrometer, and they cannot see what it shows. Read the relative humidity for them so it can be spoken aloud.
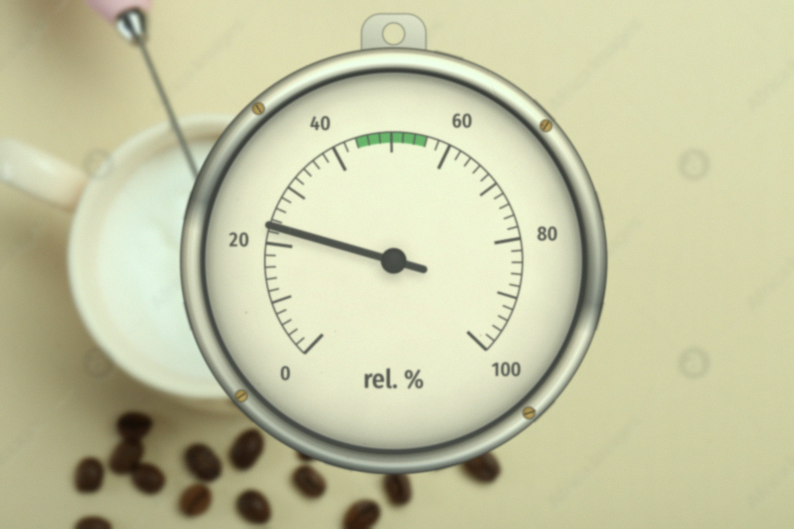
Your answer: 23 %
